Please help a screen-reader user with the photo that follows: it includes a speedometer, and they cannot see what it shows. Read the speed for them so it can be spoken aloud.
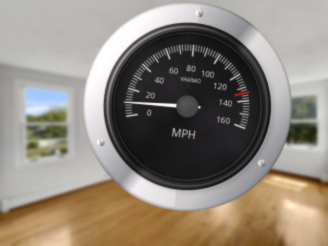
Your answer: 10 mph
